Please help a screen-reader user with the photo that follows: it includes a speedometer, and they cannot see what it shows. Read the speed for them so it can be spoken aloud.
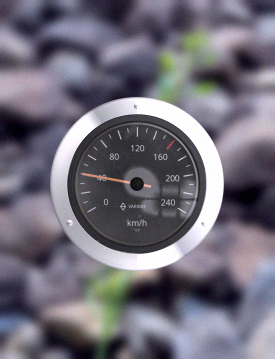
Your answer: 40 km/h
